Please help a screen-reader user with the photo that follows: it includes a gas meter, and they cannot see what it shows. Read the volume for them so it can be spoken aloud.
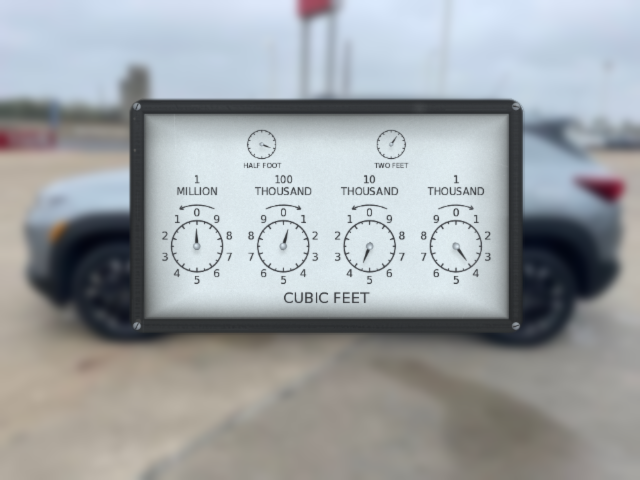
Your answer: 4400 ft³
